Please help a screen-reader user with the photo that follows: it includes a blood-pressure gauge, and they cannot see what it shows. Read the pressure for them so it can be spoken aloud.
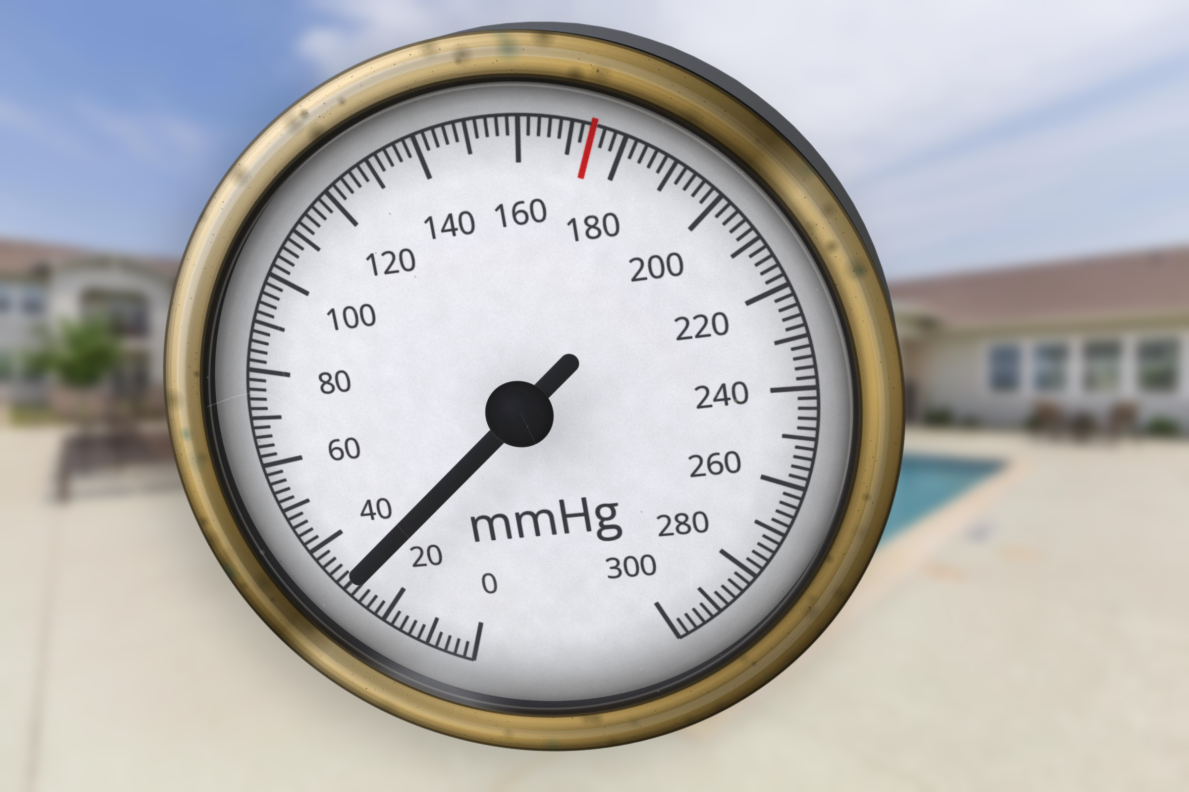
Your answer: 30 mmHg
